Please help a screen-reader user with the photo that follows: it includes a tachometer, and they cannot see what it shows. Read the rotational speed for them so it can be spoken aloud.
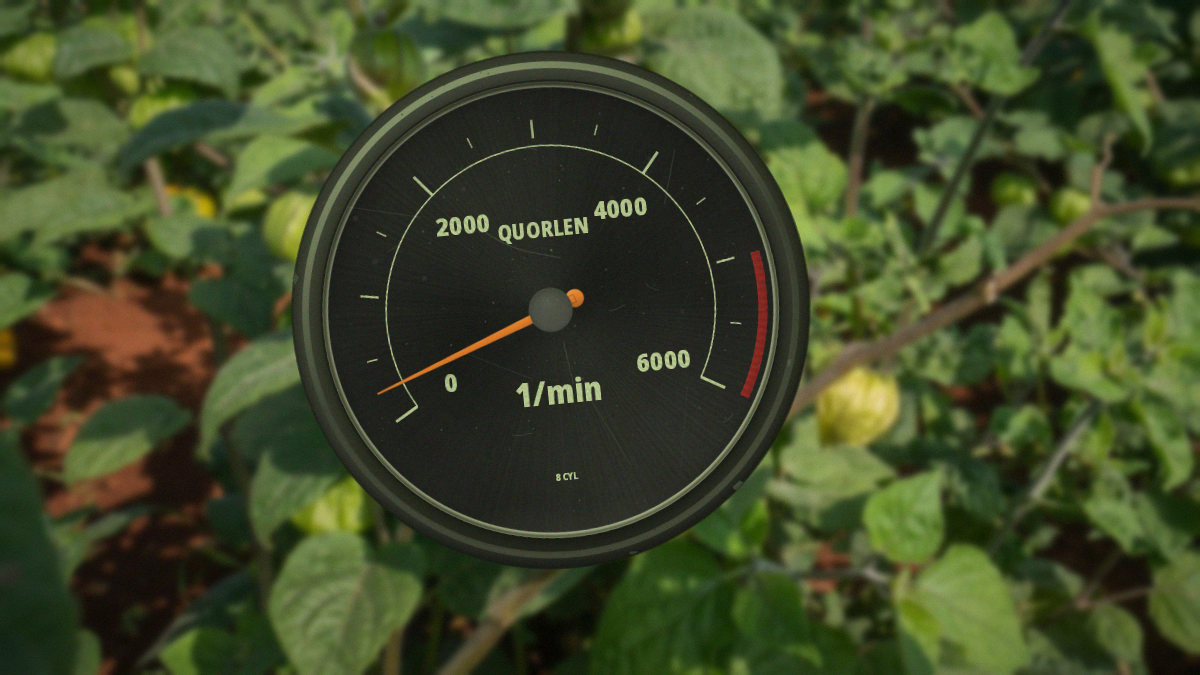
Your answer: 250 rpm
